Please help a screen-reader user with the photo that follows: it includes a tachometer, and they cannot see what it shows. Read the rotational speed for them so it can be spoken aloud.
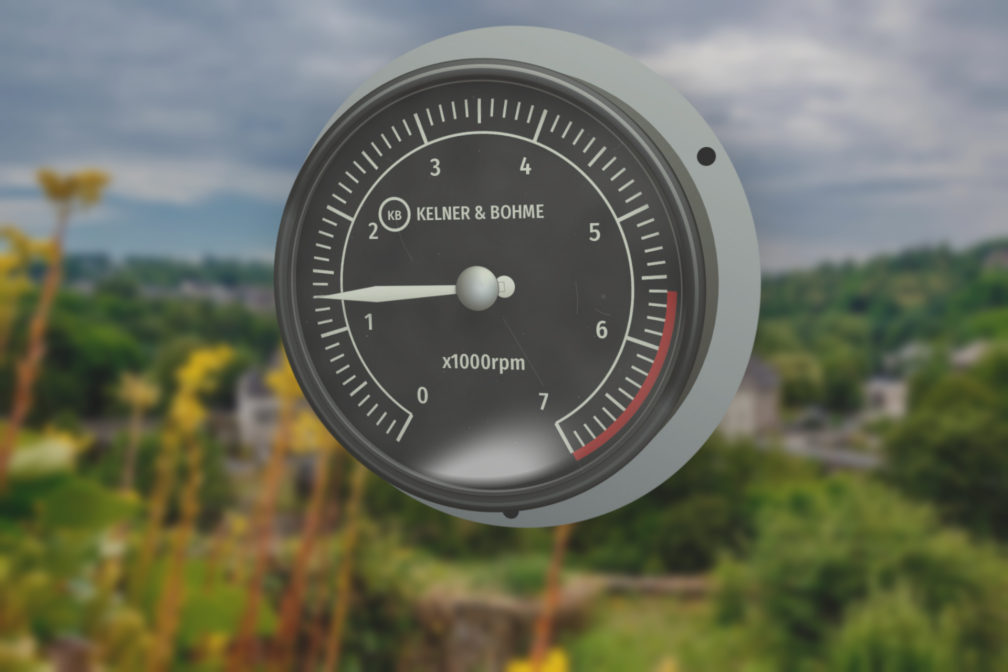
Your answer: 1300 rpm
